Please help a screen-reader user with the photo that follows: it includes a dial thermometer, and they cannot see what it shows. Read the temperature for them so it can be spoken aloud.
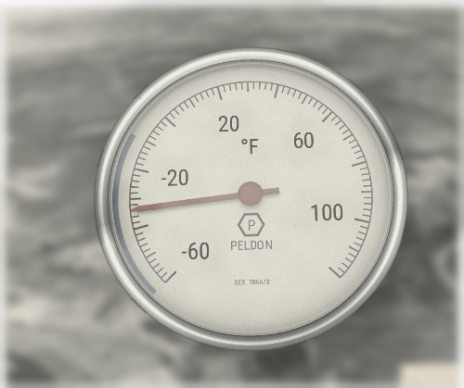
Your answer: -34 °F
